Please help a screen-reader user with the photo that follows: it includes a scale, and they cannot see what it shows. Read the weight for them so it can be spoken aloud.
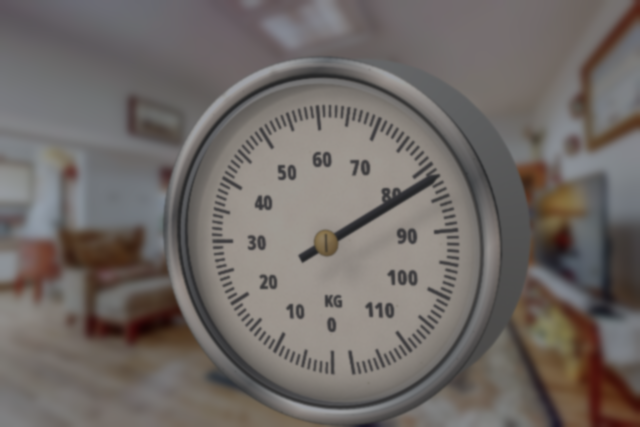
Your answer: 82 kg
